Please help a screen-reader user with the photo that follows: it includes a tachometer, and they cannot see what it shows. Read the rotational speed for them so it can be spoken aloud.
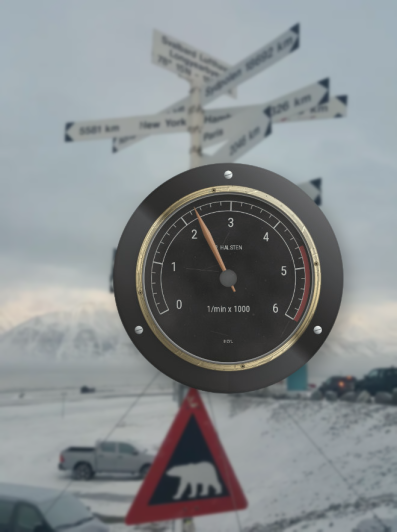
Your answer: 2300 rpm
